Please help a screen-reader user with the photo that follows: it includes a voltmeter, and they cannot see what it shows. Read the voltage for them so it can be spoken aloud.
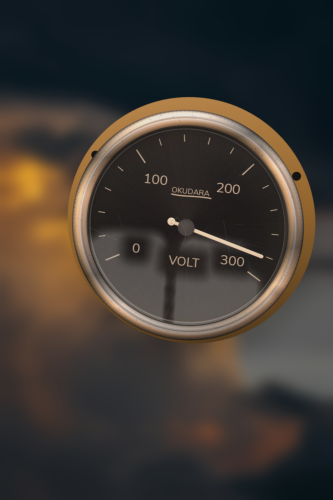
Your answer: 280 V
